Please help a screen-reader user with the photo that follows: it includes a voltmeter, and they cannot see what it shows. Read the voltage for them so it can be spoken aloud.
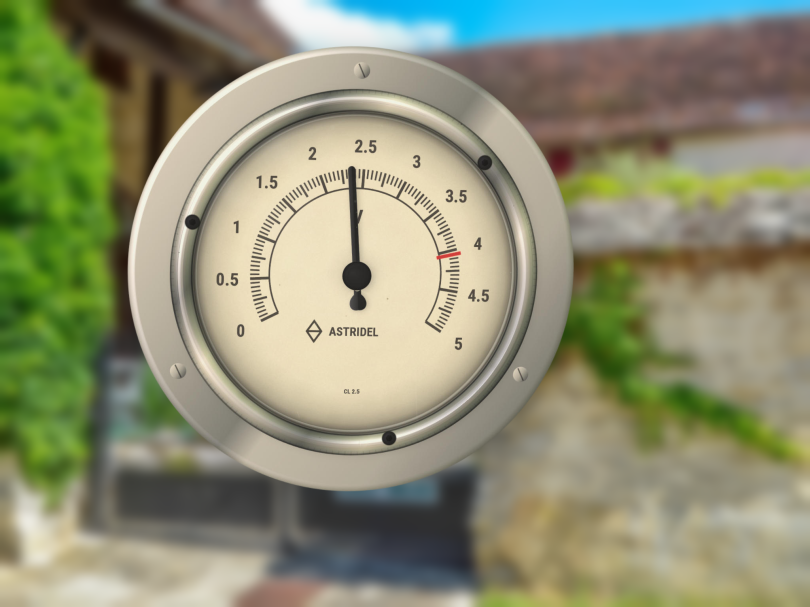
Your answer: 2.35 V
